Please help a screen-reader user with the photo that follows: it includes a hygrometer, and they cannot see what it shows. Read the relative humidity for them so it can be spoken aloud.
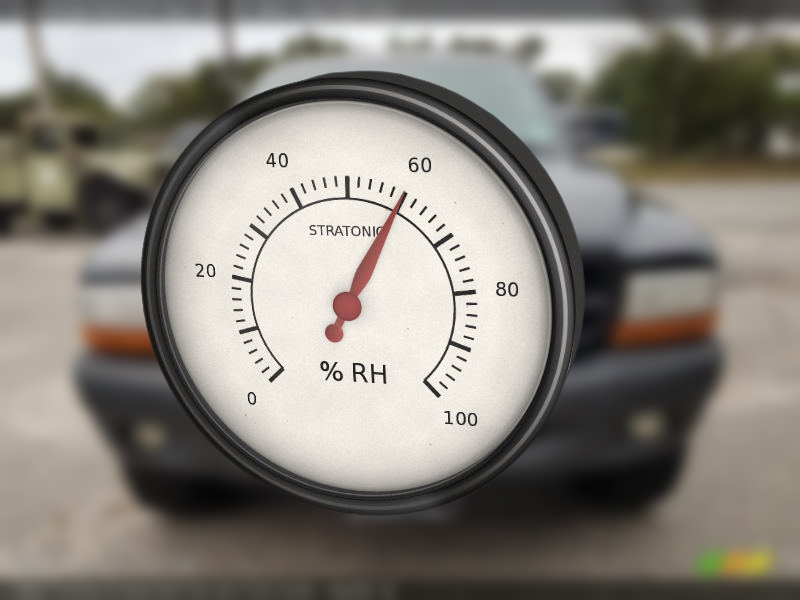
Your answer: 60 %
